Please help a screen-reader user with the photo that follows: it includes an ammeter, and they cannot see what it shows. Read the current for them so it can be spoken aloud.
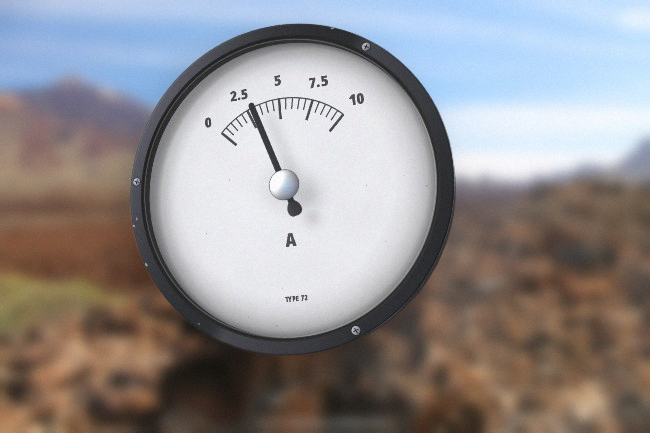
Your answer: 3 A
